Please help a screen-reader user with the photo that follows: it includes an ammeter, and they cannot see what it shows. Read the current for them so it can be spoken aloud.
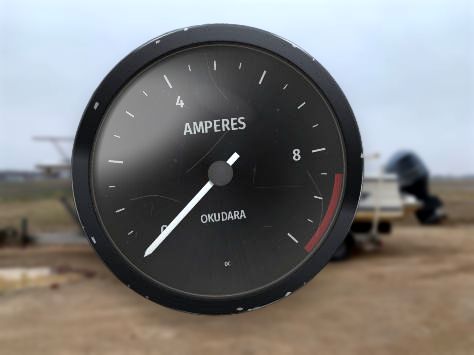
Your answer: 0 A
